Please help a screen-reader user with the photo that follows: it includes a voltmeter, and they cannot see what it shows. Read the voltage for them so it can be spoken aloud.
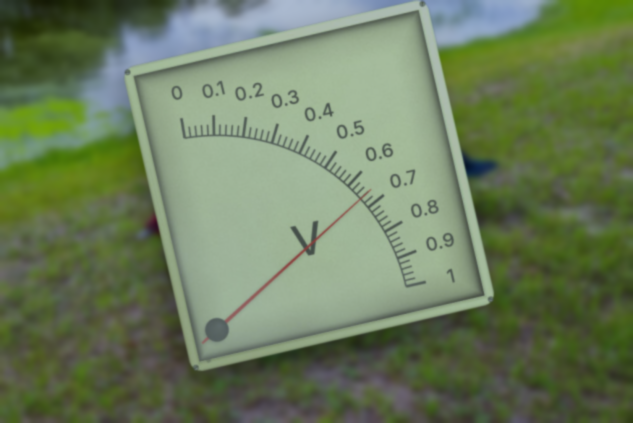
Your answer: 0.66 V
